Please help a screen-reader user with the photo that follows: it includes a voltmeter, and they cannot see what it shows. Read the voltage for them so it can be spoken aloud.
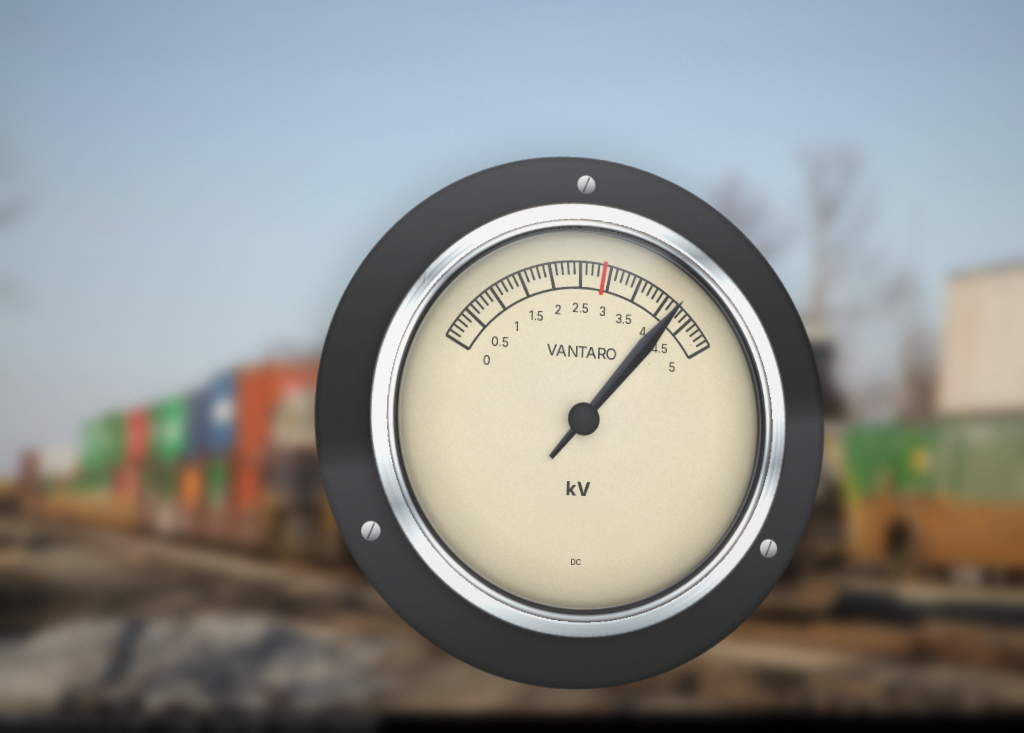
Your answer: 4.2 kV
